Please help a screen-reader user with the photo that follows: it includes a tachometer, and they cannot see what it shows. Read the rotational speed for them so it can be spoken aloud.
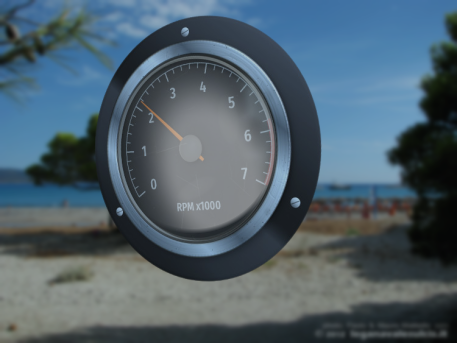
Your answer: 2200 rpm
